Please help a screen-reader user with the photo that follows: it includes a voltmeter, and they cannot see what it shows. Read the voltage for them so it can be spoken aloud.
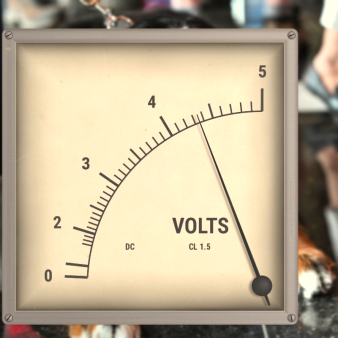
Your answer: 4.35 V
